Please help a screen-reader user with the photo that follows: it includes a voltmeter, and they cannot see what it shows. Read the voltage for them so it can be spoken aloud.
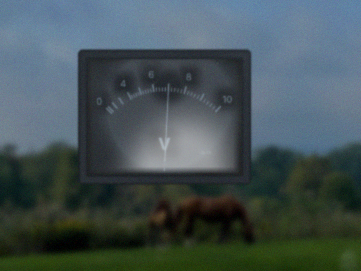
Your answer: 7 V
